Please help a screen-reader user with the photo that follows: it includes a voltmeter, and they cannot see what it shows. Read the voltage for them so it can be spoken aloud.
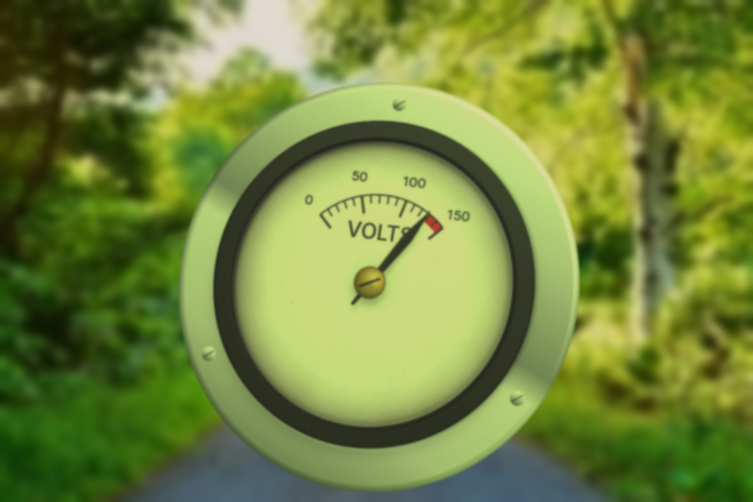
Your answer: 130 V
